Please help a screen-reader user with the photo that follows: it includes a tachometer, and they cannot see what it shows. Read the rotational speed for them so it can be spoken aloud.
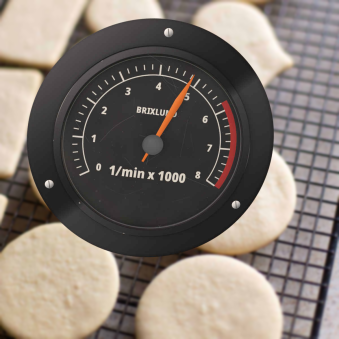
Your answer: 4800 rpm
